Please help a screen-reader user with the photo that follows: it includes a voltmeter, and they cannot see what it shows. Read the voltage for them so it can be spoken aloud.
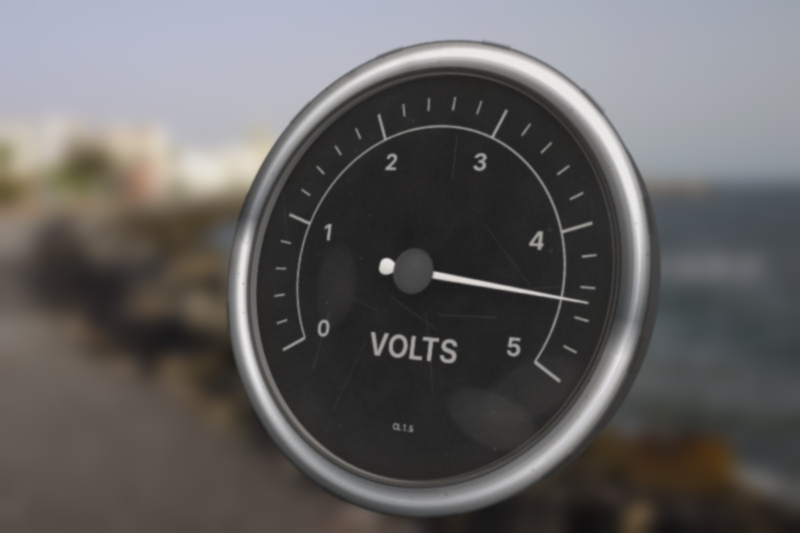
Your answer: 4.5 V
